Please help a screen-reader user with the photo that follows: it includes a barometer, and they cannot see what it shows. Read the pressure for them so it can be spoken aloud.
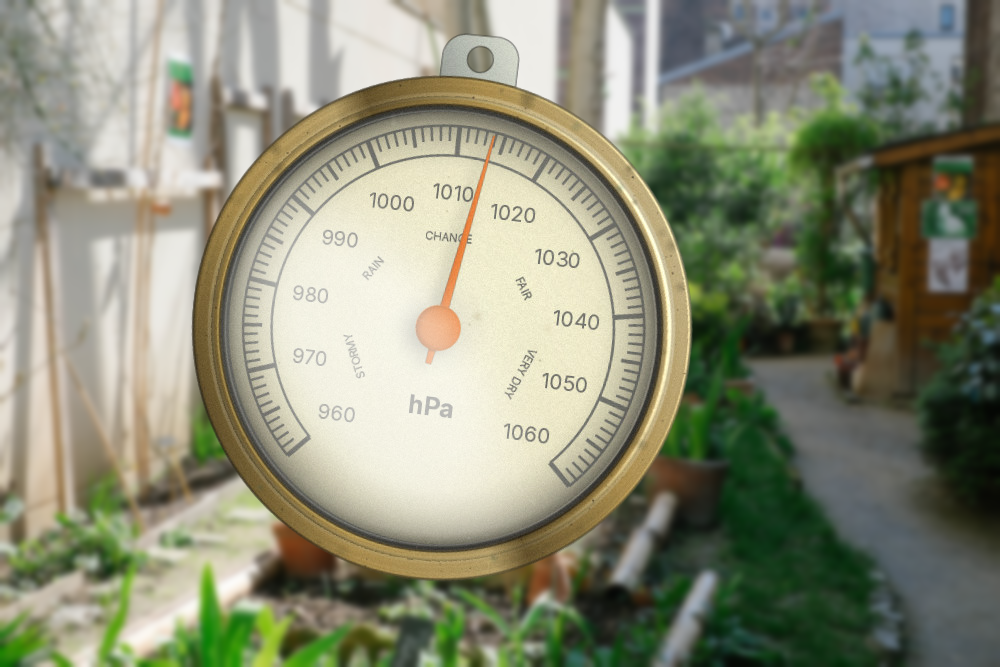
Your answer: 1014 hPa
